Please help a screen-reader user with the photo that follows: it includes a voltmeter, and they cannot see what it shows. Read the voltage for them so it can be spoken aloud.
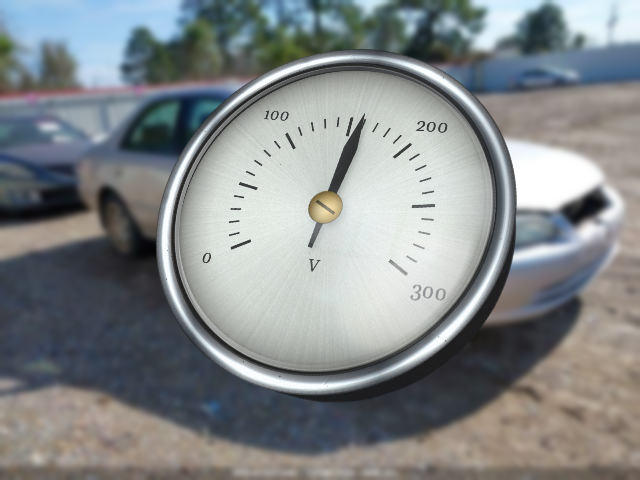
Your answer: 160 V
